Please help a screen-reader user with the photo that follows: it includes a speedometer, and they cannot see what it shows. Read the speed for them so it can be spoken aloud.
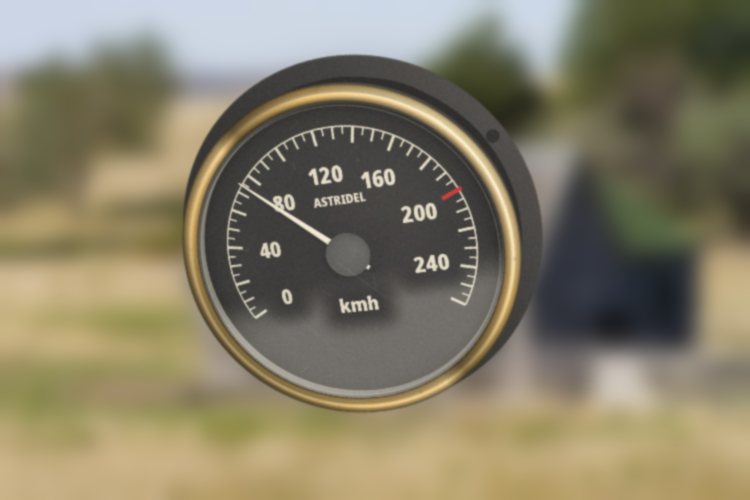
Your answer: 75 km/h
